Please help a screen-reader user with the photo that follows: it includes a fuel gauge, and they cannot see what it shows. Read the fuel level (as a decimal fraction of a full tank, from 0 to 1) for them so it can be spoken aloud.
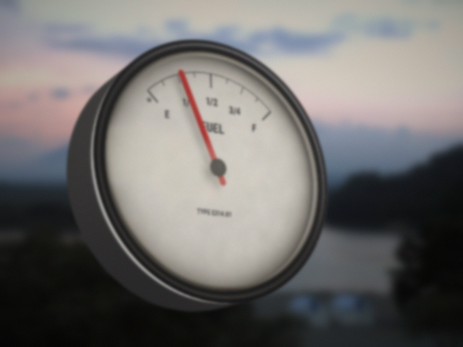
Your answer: 0.25
